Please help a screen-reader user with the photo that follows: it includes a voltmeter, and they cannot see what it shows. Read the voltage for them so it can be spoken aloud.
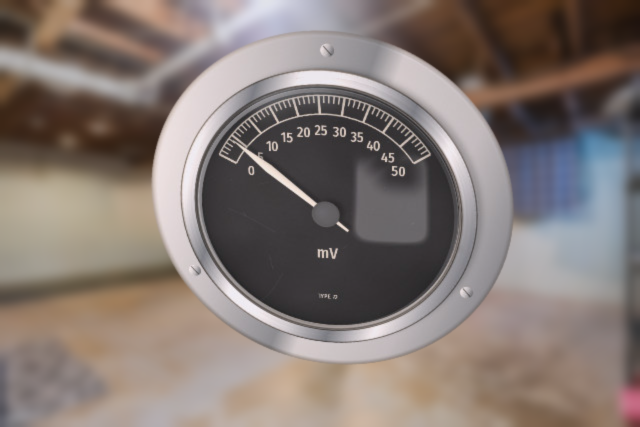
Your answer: 5 mV
